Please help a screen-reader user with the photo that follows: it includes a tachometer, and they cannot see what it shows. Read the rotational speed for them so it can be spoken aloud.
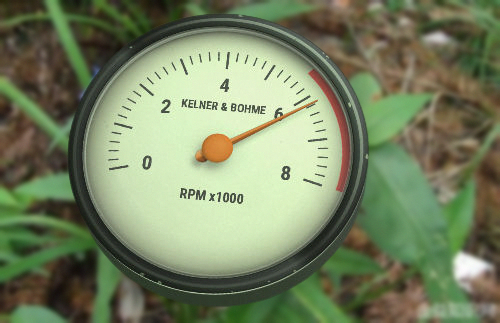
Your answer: 6200 rpm
